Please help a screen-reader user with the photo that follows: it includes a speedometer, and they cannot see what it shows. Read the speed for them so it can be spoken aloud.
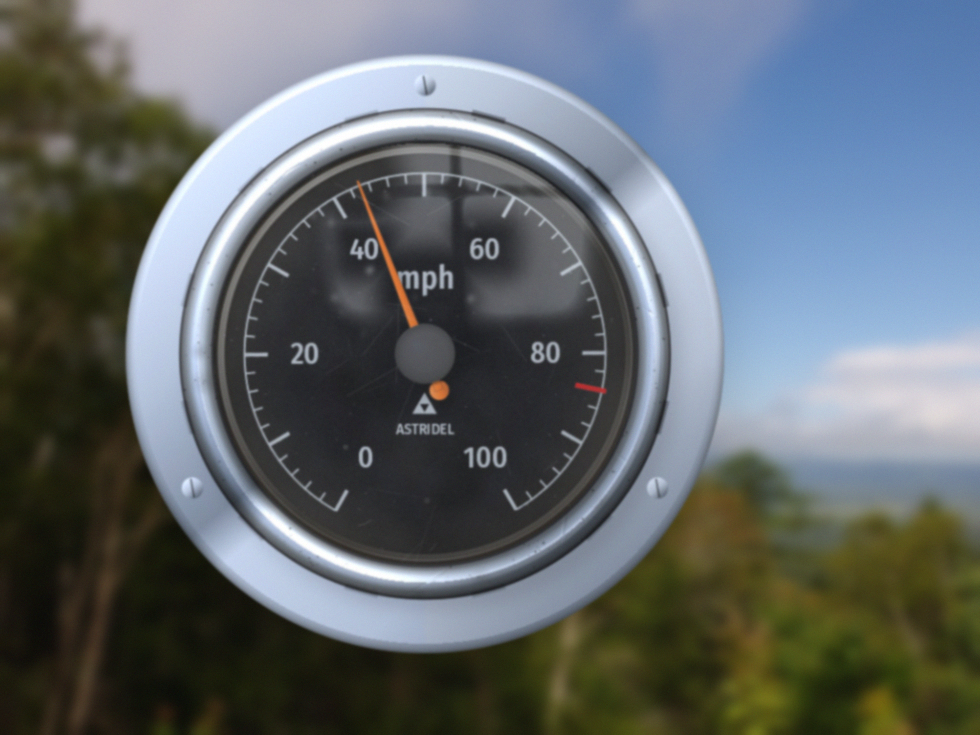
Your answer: 43 mph
